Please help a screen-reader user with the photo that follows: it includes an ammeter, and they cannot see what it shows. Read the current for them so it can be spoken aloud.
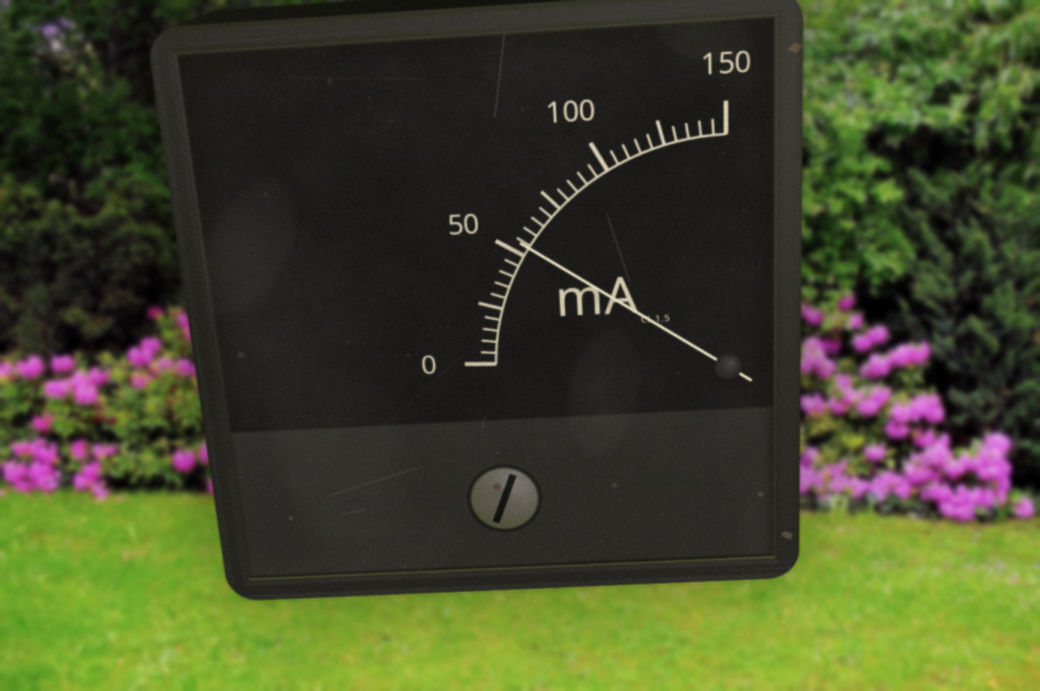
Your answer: 55 mA
